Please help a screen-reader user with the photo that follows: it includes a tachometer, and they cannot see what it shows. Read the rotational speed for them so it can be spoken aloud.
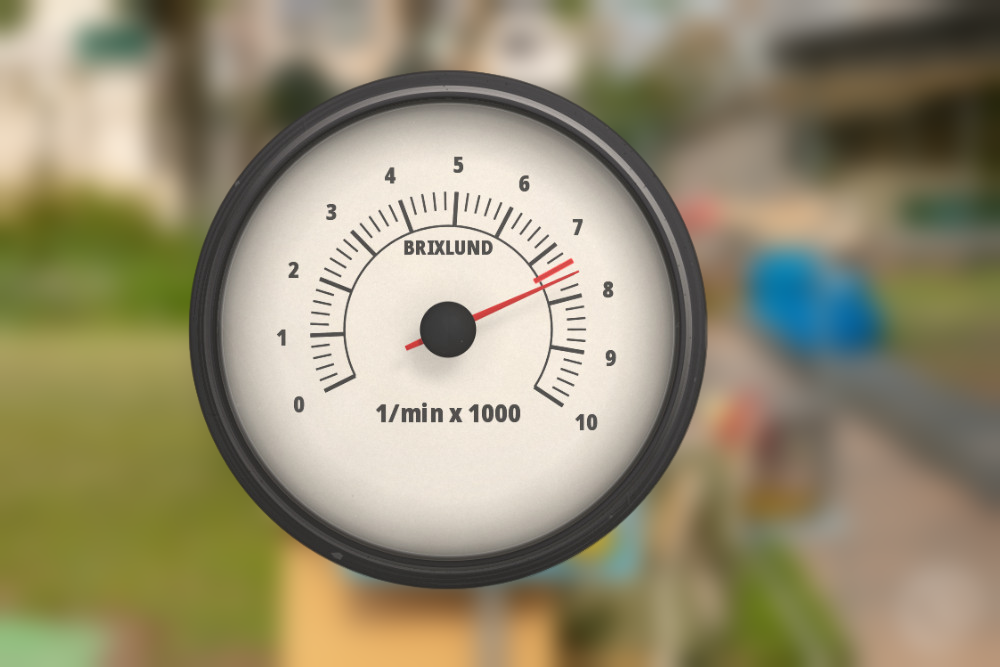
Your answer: 7600 rpm
